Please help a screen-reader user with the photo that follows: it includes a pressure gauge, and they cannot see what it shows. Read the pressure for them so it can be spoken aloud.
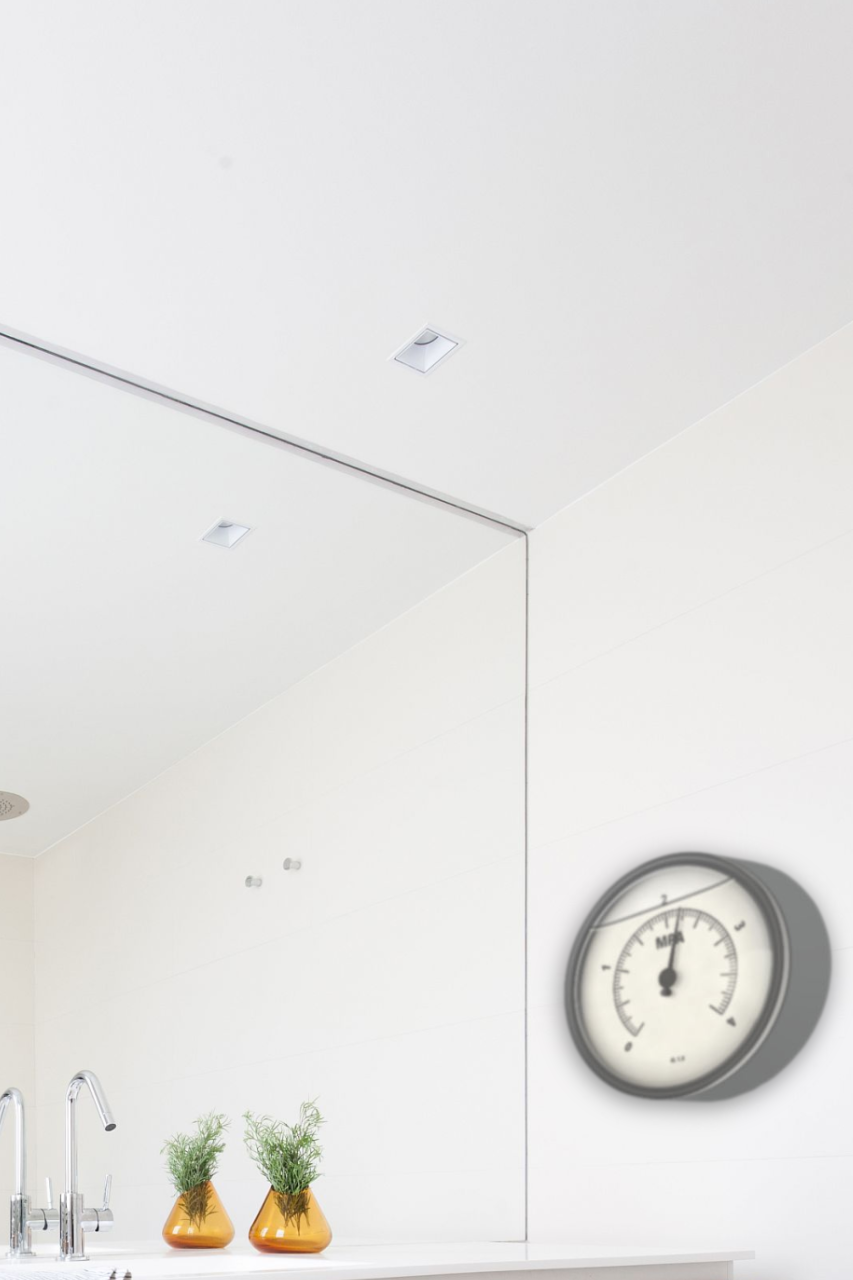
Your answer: 2.25 MPa
